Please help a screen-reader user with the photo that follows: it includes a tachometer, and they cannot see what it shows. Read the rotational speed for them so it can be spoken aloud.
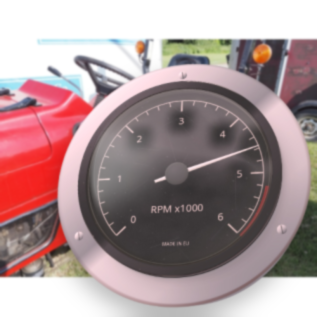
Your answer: 4600 rpm
